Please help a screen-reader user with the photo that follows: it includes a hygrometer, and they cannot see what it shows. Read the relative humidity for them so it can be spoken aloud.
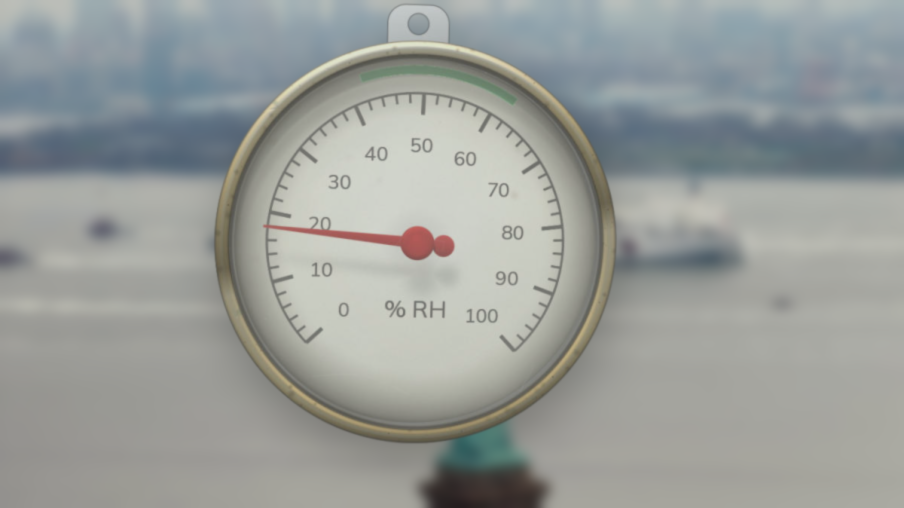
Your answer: 18 %
